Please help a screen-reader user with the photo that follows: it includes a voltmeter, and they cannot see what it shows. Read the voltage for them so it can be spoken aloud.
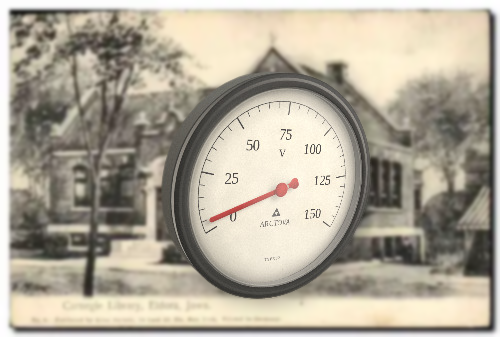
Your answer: 5 V
